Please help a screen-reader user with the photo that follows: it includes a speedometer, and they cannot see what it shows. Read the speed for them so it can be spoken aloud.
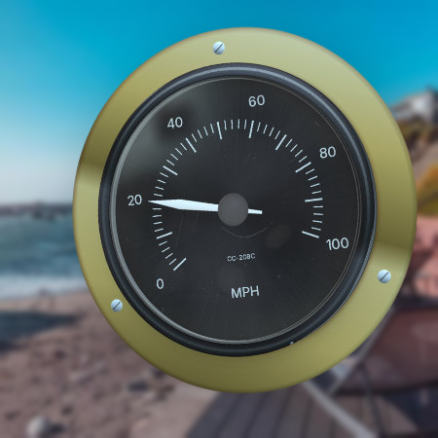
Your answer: 20 mph
